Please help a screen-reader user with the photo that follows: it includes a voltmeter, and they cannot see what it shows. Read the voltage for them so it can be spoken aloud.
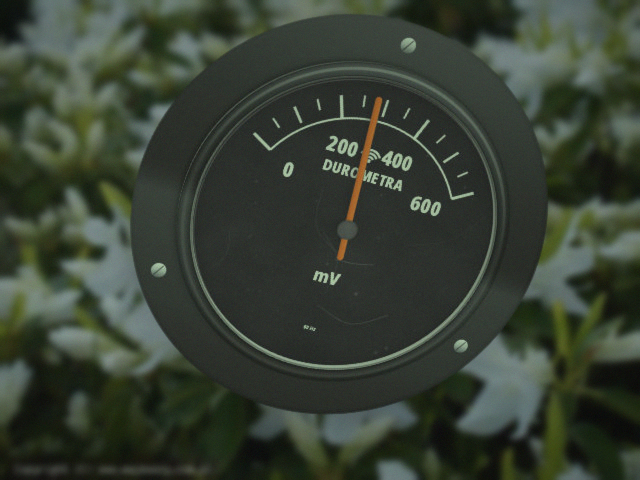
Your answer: 275 mV
